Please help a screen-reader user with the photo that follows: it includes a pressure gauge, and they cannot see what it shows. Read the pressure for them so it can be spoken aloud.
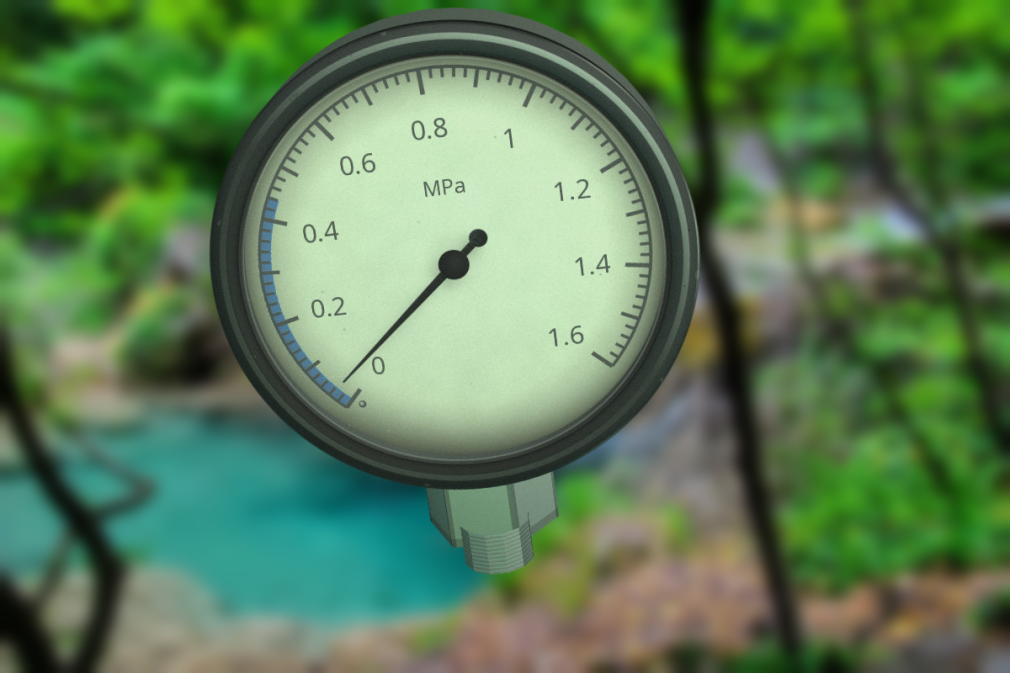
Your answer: 0.04 MPa
